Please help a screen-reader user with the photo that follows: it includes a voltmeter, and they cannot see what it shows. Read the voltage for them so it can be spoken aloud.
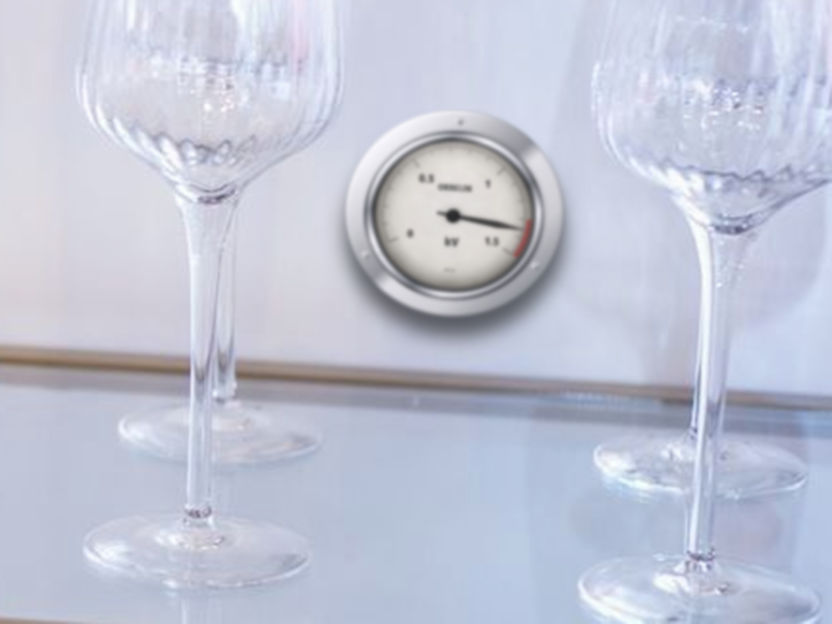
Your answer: 1.35 kV
